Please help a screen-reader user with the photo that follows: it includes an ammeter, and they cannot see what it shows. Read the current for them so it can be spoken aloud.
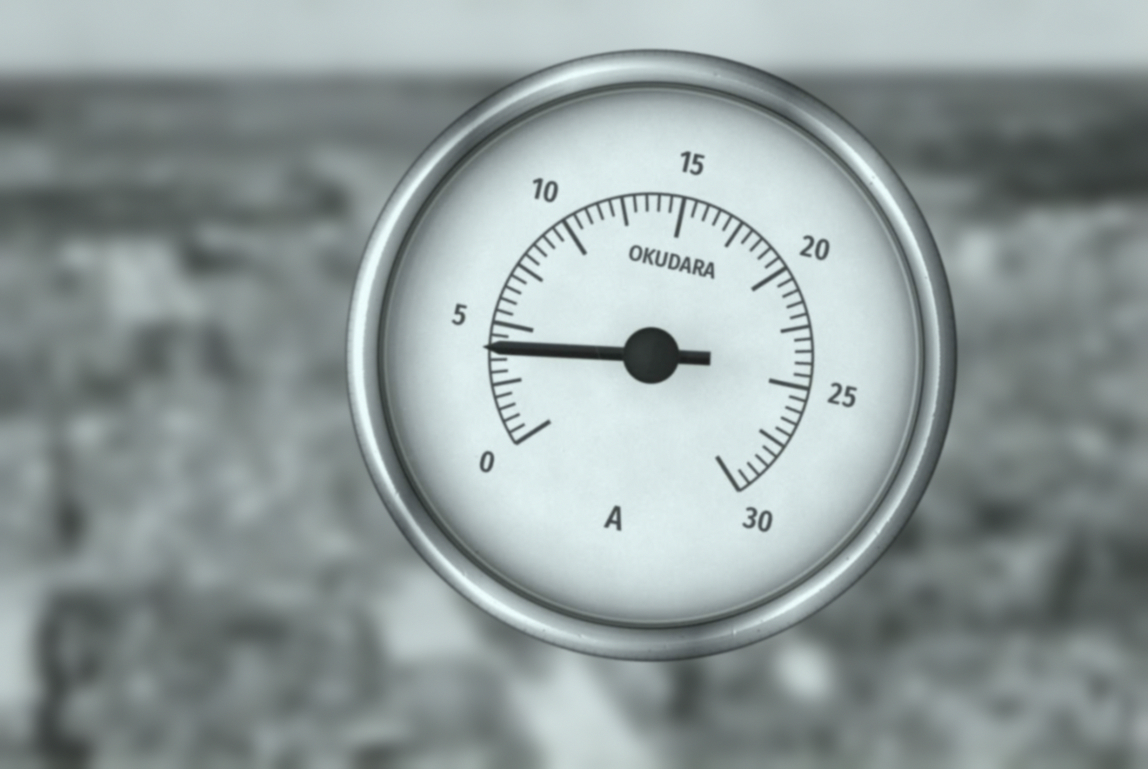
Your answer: 4 A
